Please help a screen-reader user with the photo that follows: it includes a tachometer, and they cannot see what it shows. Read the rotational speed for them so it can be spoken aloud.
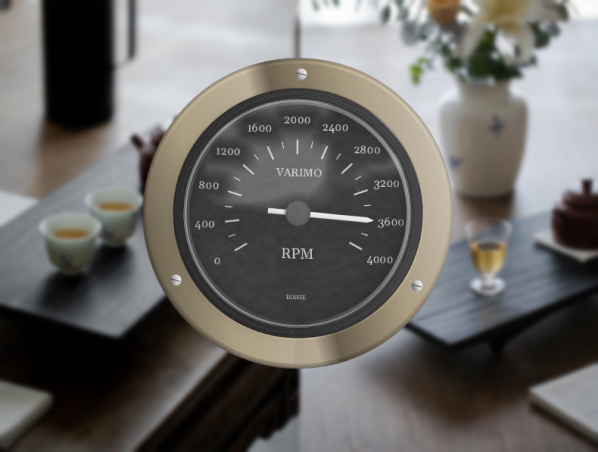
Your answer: 3600 rpm
